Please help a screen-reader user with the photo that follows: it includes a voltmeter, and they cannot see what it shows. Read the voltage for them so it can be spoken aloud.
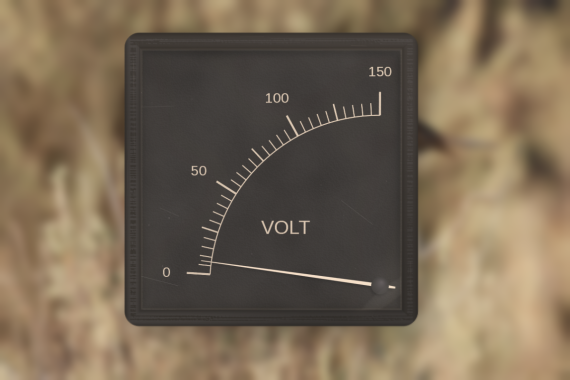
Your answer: 7.5 V
